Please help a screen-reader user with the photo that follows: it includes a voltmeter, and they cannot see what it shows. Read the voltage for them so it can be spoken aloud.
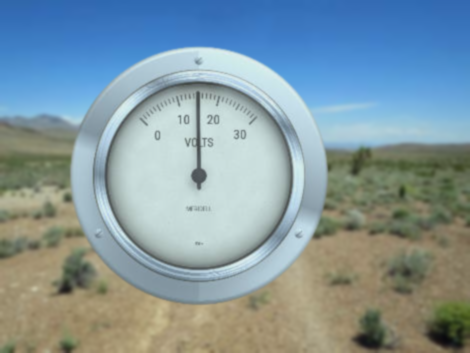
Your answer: 15 V
